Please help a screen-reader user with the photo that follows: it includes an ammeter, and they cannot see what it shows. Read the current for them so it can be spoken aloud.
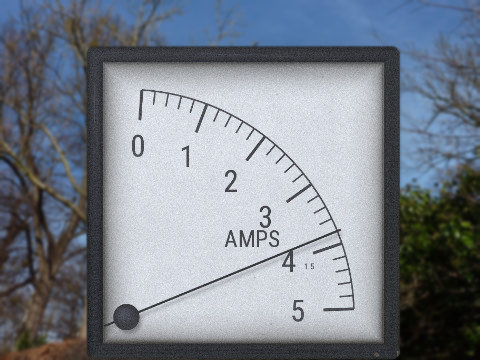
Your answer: 3.8 A
